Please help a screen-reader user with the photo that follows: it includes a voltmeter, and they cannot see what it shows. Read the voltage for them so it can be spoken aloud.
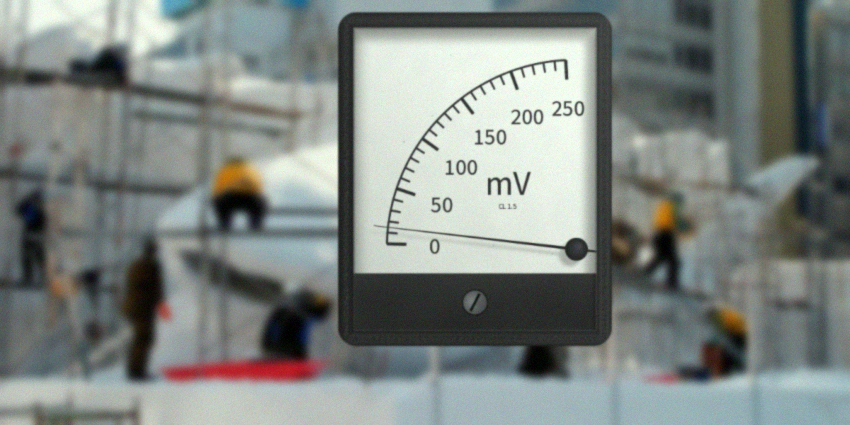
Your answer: 15 mV
